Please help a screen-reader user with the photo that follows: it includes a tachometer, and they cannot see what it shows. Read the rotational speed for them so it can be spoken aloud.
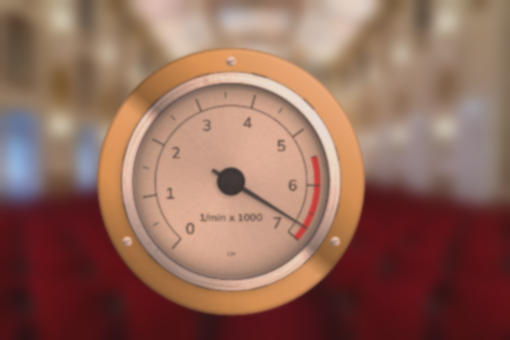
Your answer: 6750 rpm
